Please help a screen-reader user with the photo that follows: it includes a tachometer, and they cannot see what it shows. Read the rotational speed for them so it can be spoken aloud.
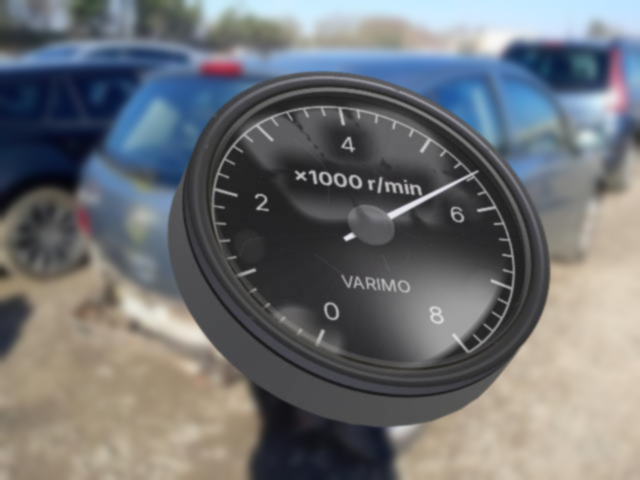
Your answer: 5600 rpm
